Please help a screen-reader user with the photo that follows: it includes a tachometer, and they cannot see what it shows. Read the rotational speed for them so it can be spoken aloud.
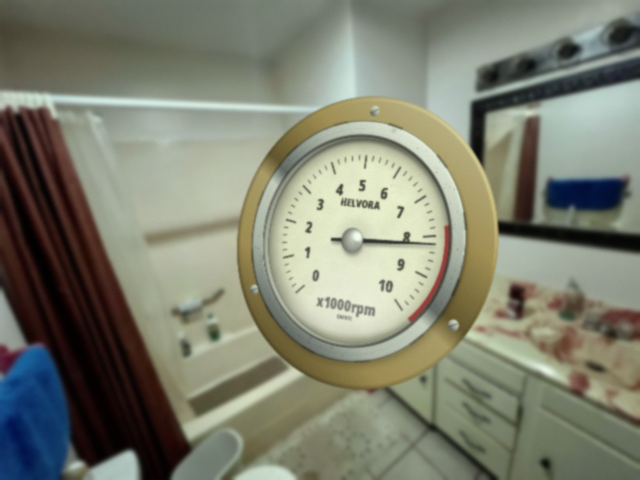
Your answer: 8200 rpm
